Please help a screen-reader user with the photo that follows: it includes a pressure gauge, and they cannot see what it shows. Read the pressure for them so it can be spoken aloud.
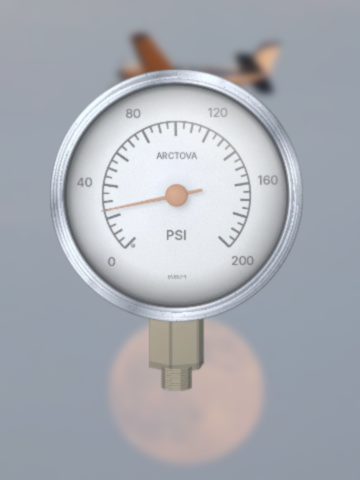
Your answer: 25 psi
